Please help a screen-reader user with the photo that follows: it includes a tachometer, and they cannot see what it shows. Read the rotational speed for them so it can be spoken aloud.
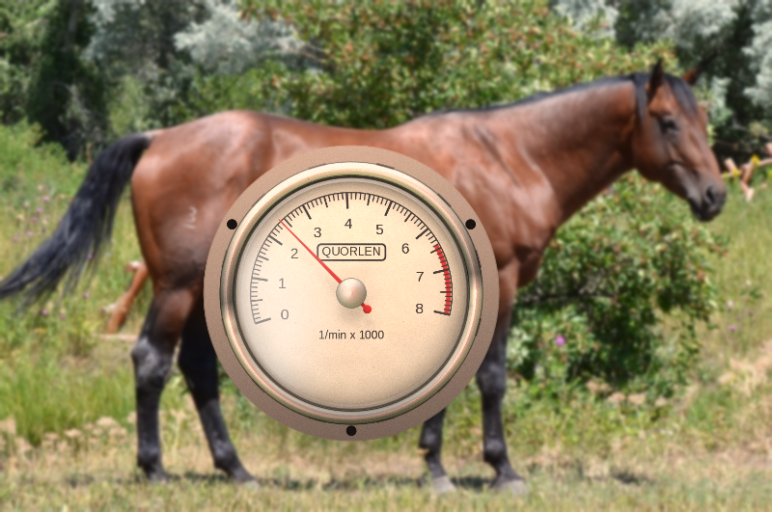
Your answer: 2400 rpm
